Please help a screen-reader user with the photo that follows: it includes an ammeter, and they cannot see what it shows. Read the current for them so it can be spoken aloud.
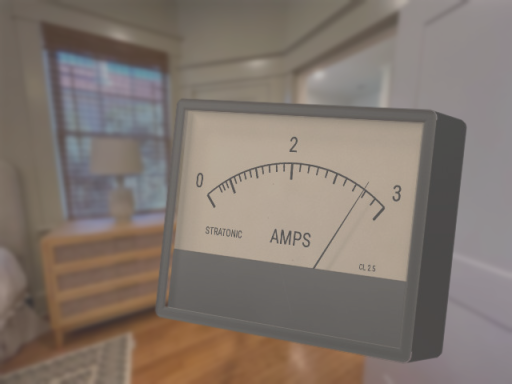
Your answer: 2.8 A
